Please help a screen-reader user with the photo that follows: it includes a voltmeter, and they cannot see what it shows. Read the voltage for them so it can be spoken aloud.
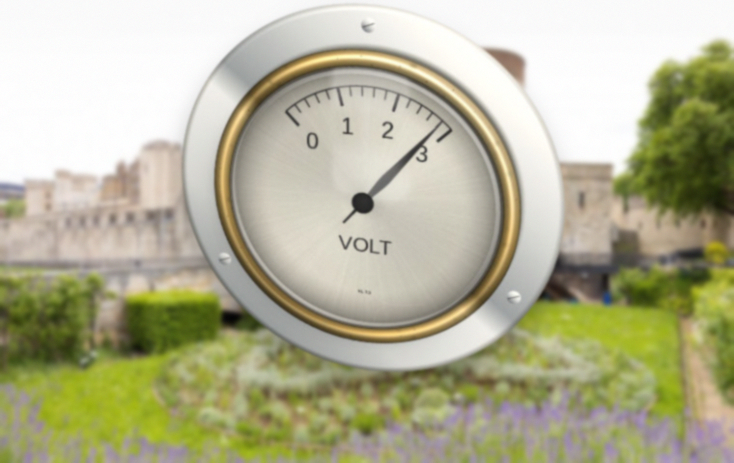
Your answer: 2.8 V
